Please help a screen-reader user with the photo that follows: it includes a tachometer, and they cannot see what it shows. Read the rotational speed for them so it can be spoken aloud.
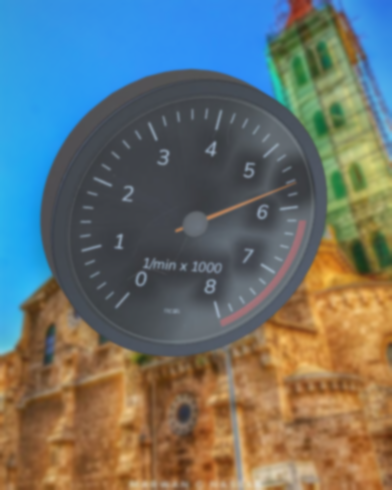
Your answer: 5600 rpm
